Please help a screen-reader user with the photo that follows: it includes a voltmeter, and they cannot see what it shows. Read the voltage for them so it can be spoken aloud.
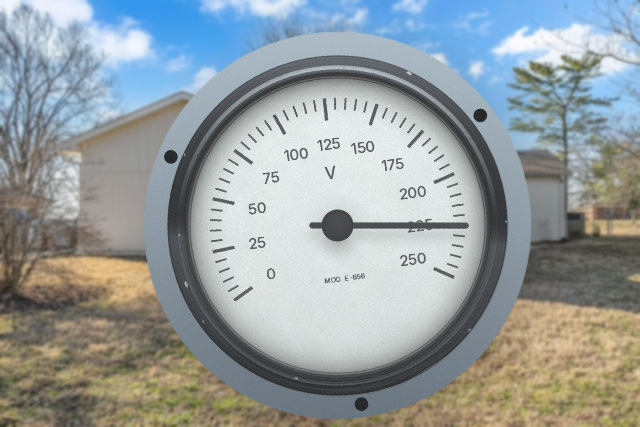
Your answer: 225 V
